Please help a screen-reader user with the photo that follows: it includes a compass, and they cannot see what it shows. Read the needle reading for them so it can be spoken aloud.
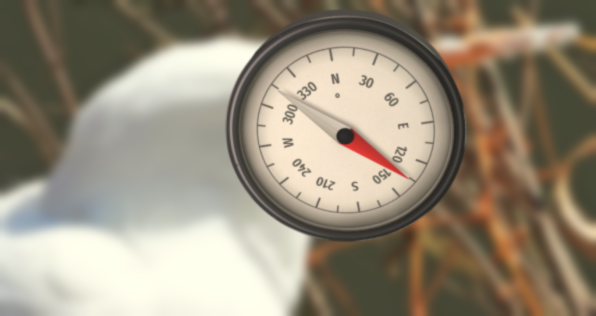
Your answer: 135 °
